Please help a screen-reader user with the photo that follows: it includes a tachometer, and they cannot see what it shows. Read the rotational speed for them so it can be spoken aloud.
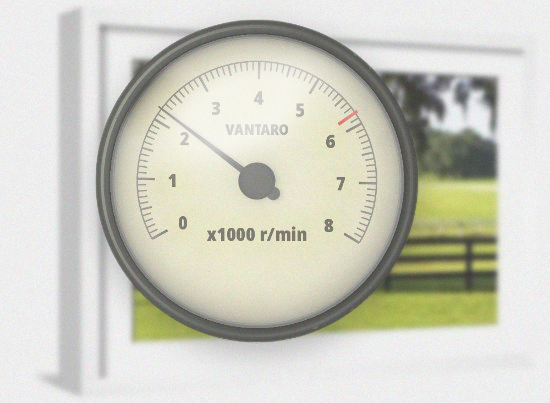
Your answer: 2200 rpm
